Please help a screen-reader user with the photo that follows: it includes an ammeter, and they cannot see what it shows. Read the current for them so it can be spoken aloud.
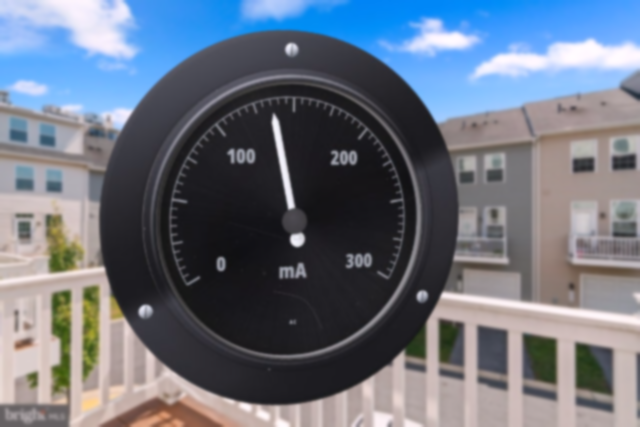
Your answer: 135 mA
